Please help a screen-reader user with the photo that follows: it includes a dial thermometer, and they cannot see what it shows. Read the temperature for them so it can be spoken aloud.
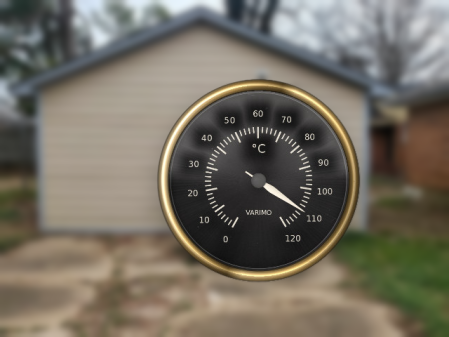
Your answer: 110 °C
